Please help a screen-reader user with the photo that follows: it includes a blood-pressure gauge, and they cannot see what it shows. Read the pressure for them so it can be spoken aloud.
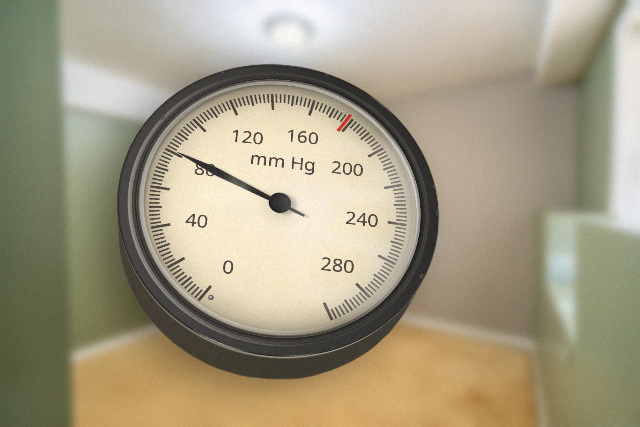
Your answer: 80 mmHg
